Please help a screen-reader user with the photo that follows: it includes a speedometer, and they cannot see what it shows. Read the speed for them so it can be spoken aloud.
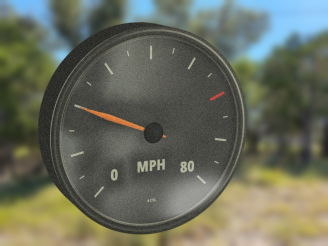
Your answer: 20 mph
